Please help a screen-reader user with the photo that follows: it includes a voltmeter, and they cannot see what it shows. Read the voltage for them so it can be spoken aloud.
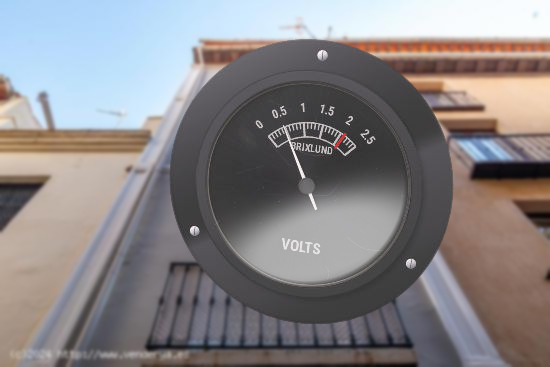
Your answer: 0.5 V
